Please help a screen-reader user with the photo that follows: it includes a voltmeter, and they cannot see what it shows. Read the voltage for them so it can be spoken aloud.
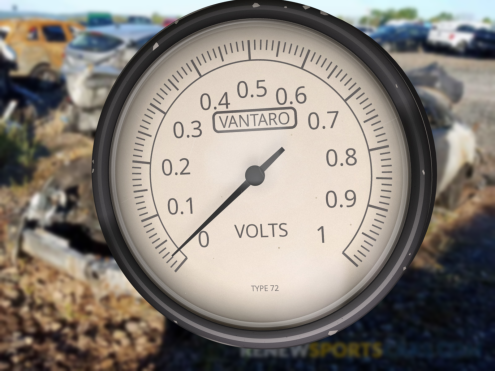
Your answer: 0.02 V
